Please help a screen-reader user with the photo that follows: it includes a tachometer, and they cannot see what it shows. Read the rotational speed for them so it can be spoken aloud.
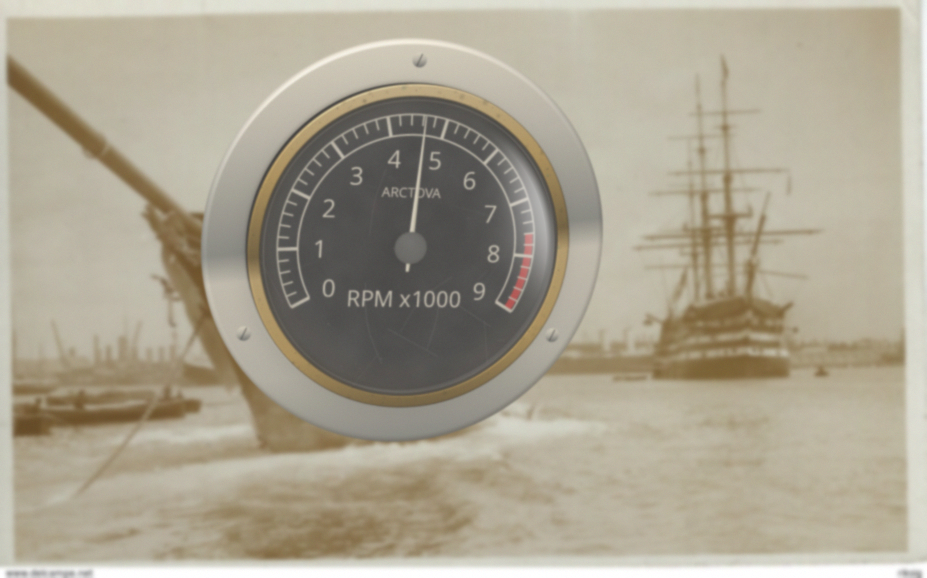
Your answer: 4600 rpm
